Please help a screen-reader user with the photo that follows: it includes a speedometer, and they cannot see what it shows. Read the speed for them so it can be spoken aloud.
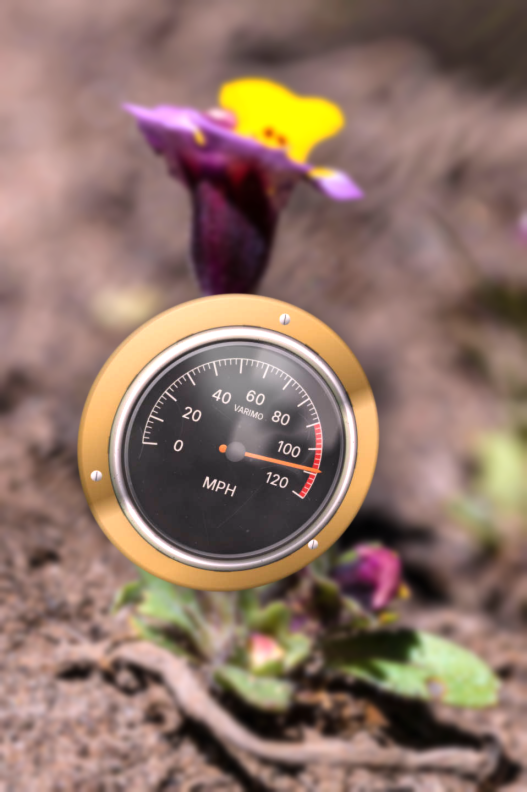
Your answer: 108 mph
